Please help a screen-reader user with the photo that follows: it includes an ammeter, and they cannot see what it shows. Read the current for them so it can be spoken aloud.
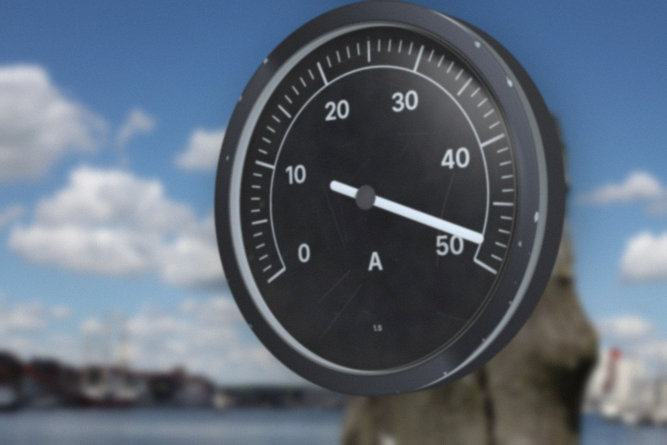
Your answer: 48 A
